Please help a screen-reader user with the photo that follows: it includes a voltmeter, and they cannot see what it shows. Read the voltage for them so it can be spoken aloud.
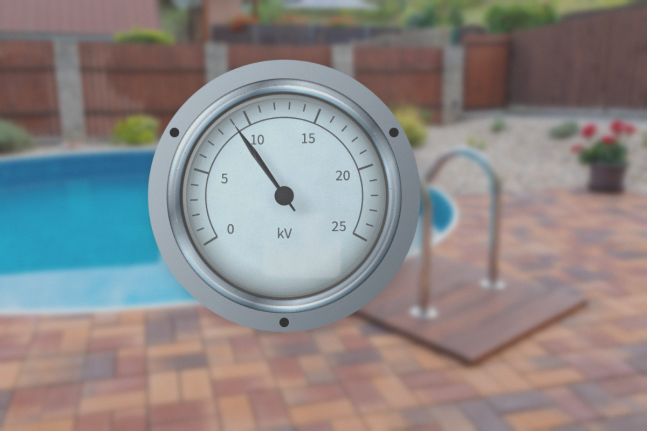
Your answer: 9 kV
